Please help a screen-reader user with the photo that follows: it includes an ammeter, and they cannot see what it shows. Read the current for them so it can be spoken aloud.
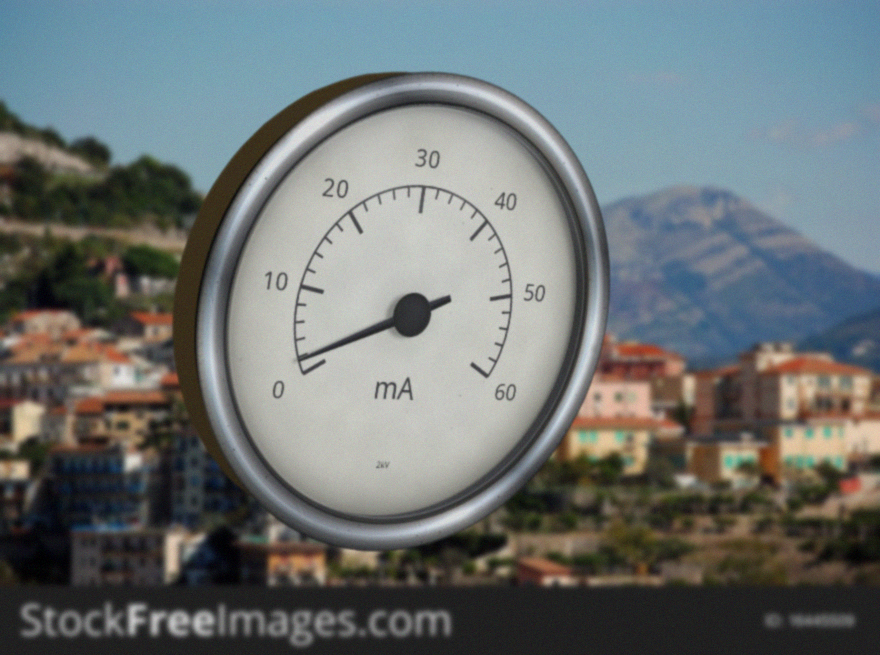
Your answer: 2 mA
